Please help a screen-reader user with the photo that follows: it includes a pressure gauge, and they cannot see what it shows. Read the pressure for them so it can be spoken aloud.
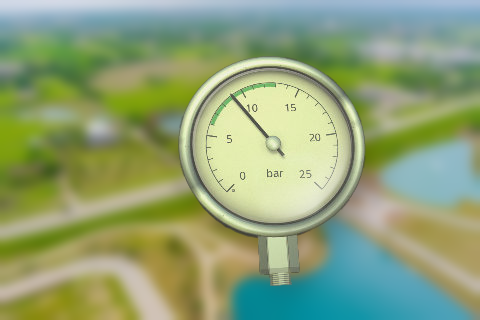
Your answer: 9 bar
